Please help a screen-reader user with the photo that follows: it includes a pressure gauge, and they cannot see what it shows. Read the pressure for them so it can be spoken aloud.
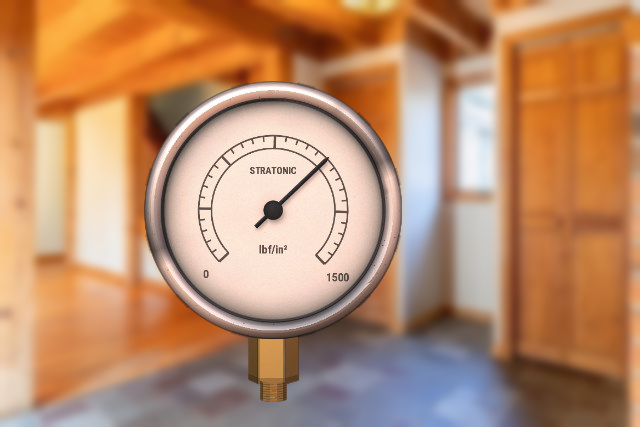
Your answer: 1000 psi
